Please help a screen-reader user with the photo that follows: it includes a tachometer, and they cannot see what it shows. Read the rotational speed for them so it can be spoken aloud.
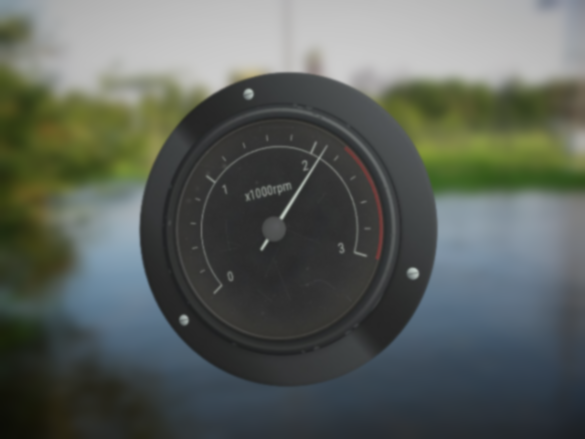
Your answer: 2100 rpm
